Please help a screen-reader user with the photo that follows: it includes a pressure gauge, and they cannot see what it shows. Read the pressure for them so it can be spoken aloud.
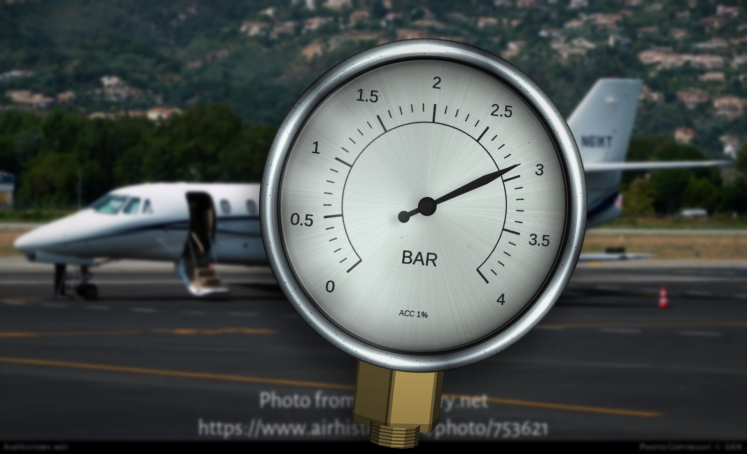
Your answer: 2.9 bar
